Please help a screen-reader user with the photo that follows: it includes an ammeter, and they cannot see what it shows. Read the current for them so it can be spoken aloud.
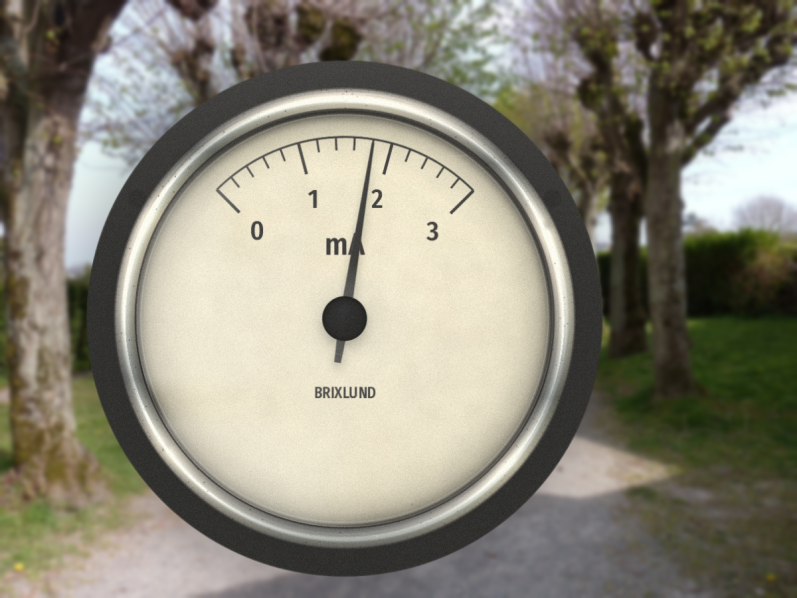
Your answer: 1.8 mA
